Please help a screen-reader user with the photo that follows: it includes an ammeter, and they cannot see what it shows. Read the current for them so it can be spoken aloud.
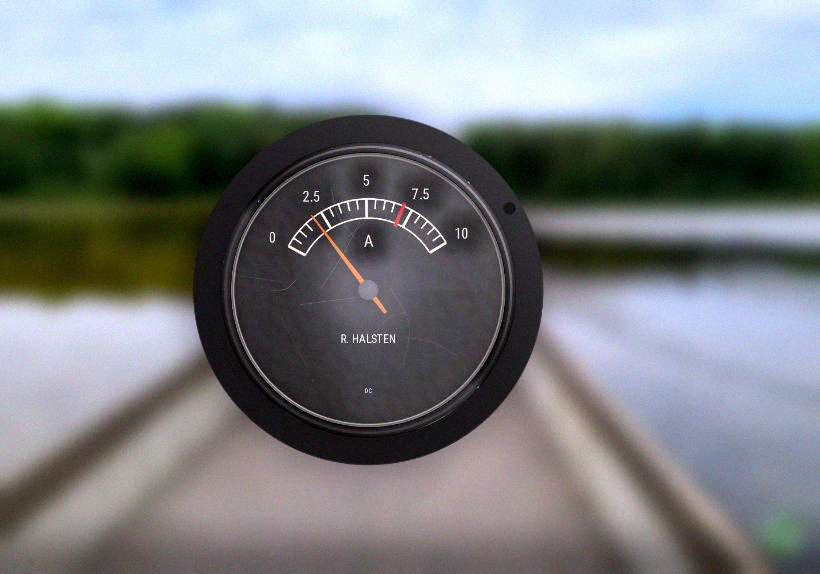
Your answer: 2 A
